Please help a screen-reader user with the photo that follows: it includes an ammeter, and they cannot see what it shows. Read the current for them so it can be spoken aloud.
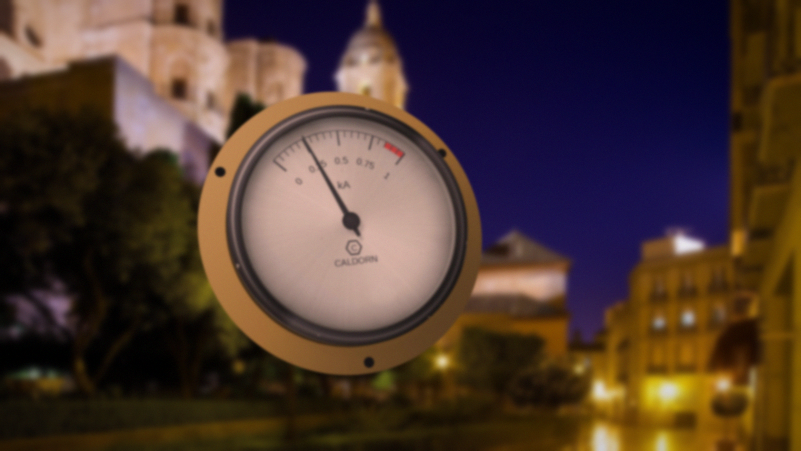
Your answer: 0.25 kA
